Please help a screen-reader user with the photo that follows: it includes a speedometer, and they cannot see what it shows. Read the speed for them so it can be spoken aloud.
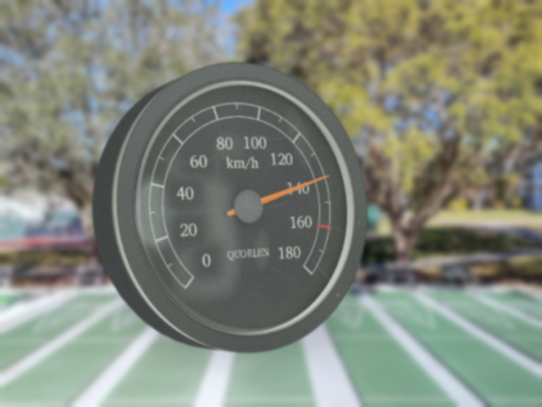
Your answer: 140 km/h
